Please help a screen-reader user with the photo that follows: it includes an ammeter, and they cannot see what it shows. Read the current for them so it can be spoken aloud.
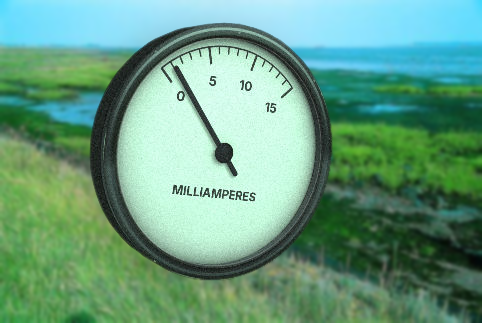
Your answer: 1 mA
